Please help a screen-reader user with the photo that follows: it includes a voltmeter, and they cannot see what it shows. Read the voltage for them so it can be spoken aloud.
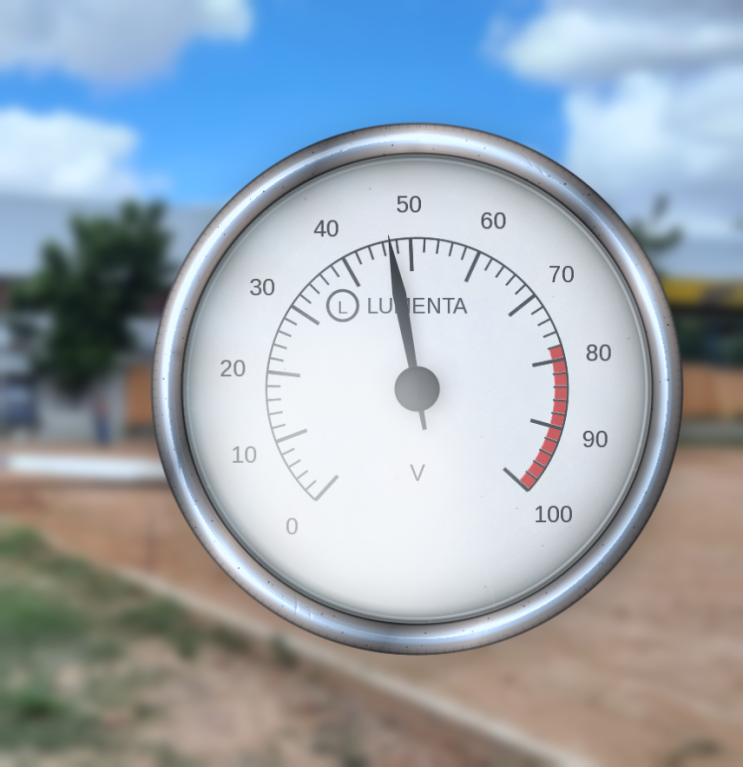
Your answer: 47 V
